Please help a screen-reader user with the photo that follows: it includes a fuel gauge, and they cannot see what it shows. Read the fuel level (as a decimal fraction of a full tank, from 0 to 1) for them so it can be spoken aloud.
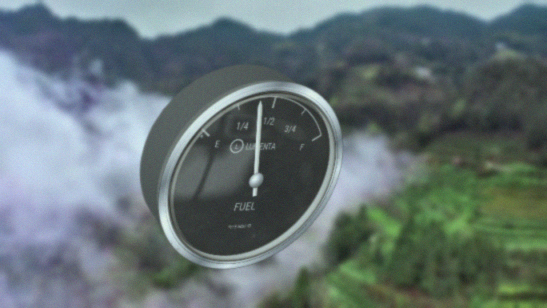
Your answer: 0.375
